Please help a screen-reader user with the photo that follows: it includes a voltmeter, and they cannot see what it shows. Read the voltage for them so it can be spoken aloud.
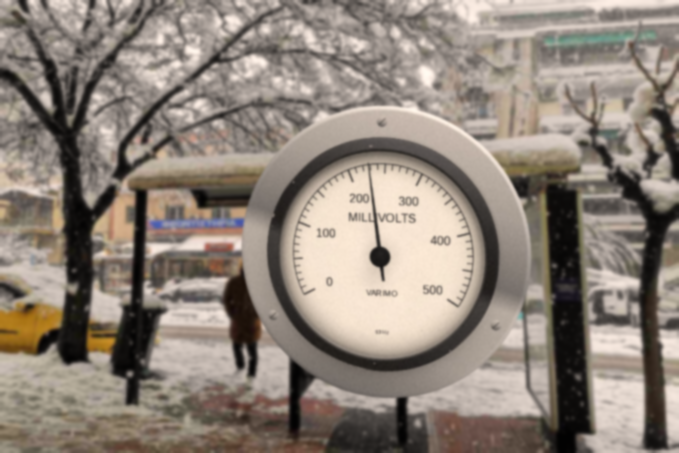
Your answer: 230 mV
